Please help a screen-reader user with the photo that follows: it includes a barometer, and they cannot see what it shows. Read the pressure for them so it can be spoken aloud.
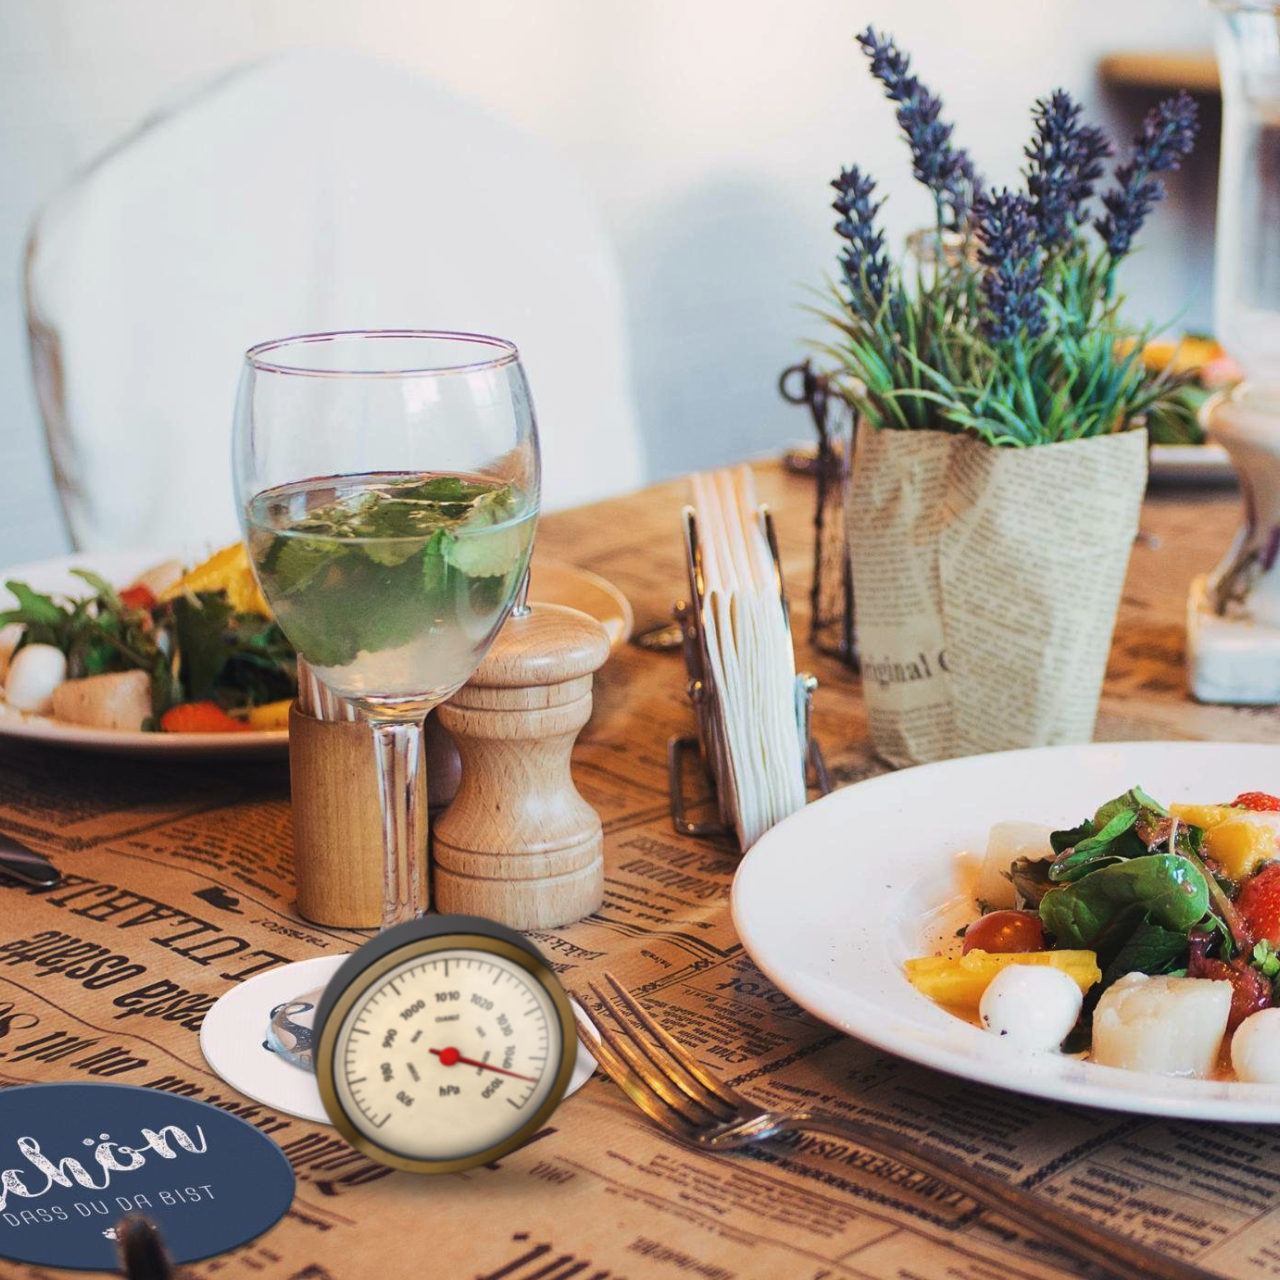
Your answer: 1044 hPa
